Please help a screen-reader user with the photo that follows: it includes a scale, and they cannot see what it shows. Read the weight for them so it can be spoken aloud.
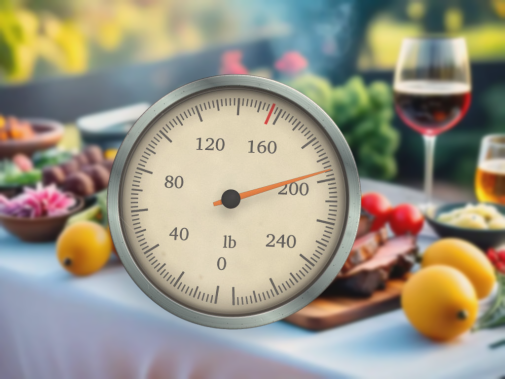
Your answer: 196 lb
